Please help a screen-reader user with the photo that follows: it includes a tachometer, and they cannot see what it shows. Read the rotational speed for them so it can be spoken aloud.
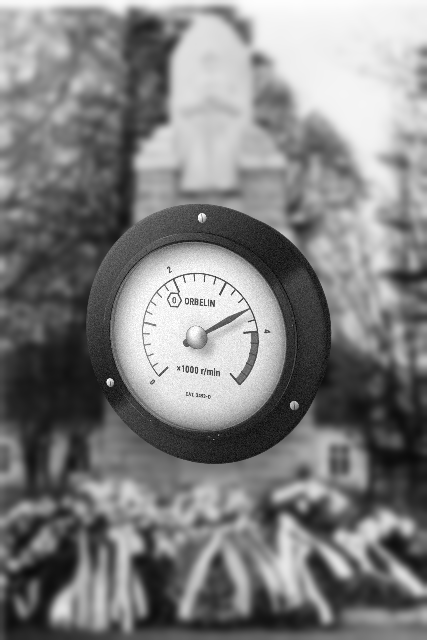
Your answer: 3600 rpm
